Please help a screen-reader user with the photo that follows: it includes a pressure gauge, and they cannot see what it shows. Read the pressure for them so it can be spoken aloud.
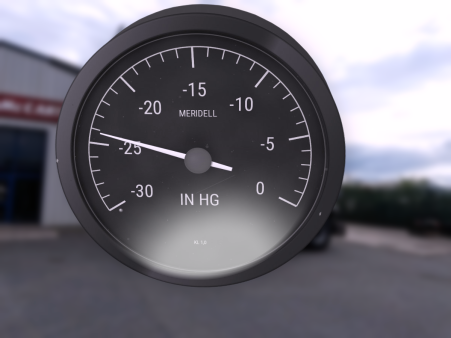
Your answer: -24 inHg
